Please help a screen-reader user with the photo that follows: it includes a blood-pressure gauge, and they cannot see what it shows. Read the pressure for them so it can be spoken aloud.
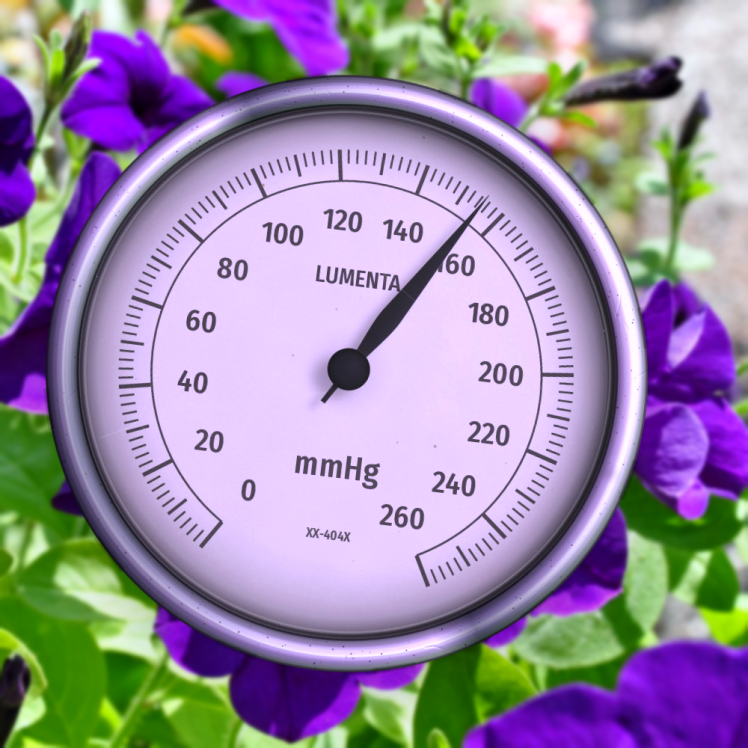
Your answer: 155 mmHg
